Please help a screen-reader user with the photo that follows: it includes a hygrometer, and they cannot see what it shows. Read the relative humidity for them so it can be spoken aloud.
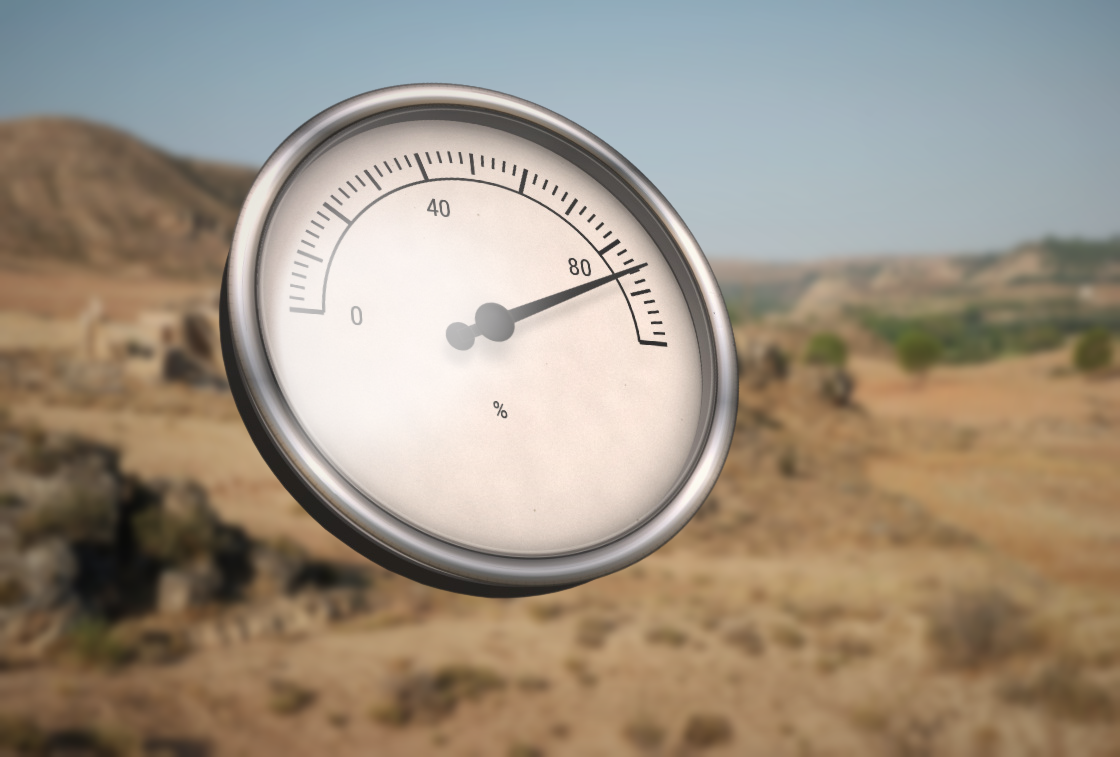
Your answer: 86 %
